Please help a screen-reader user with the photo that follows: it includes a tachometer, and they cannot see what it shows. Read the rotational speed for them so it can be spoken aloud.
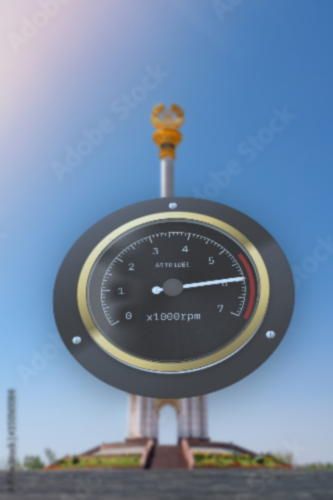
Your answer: 6000 rpm
